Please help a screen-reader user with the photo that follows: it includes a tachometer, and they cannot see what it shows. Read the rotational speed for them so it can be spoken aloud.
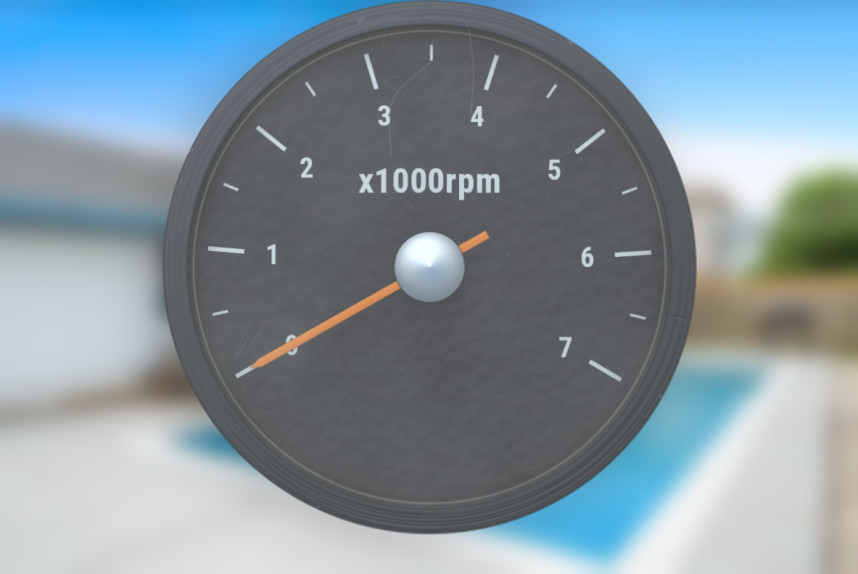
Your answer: 0 rpm
